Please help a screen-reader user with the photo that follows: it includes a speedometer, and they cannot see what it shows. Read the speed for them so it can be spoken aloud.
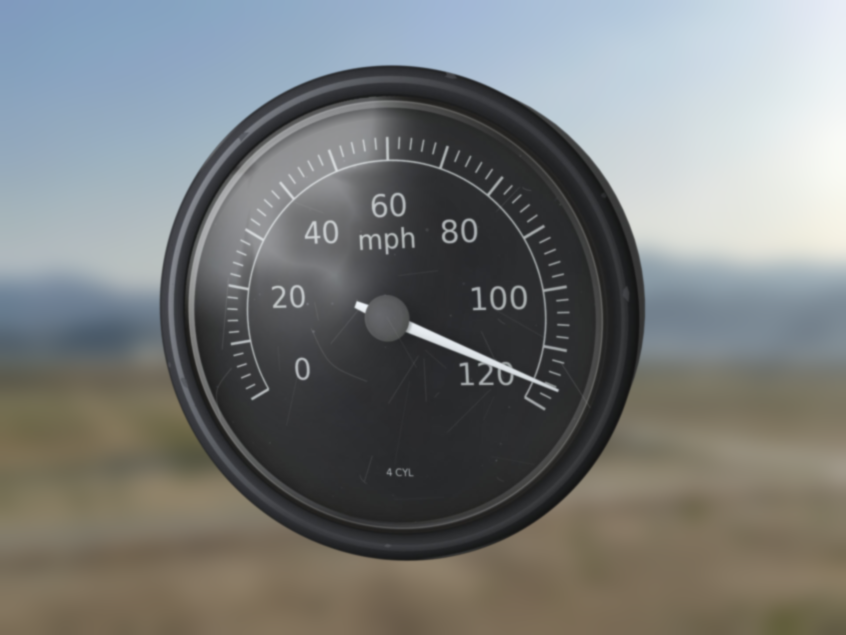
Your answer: 116 mph
